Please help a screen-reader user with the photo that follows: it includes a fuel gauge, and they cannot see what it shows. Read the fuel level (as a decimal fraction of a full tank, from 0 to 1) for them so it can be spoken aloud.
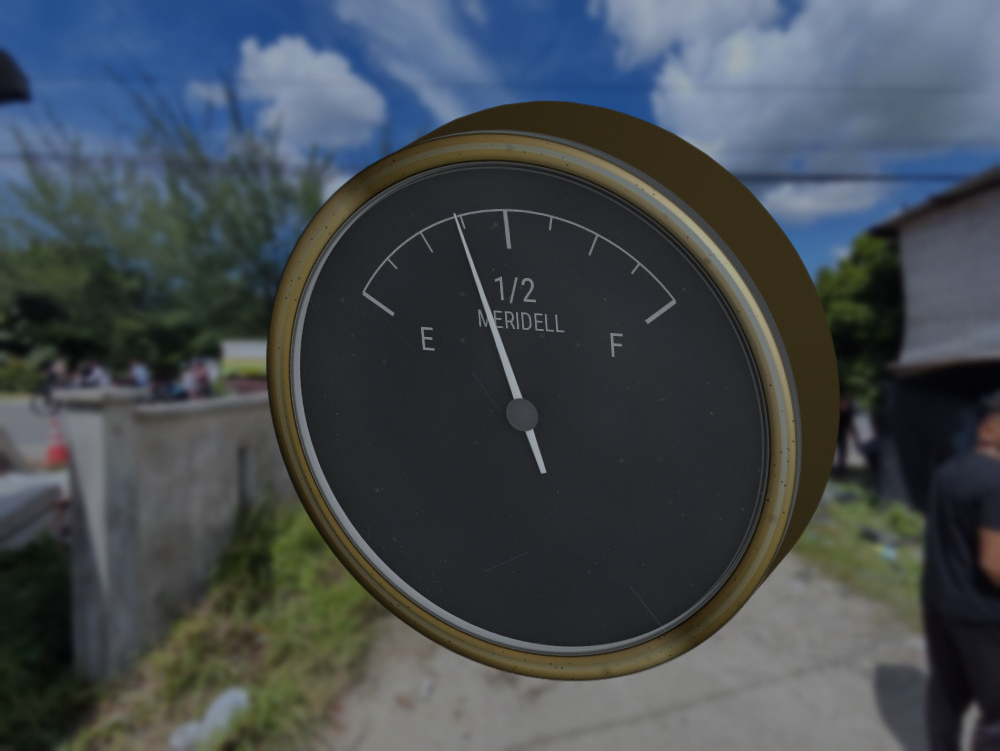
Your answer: 0.375
